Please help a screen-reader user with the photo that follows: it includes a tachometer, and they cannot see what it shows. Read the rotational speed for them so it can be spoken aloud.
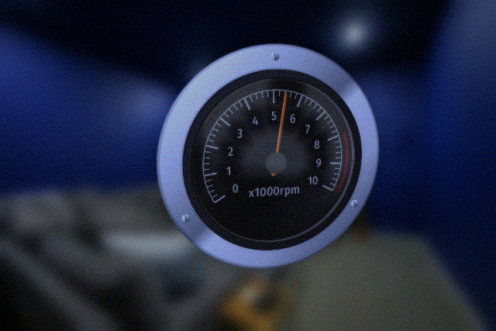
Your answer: 5400 rpm
